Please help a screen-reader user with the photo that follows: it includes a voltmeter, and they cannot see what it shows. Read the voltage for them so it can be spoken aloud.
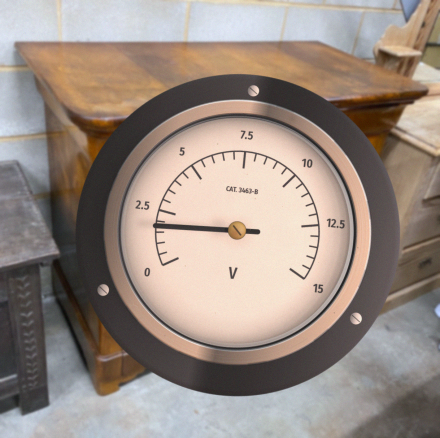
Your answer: 1.75 V
